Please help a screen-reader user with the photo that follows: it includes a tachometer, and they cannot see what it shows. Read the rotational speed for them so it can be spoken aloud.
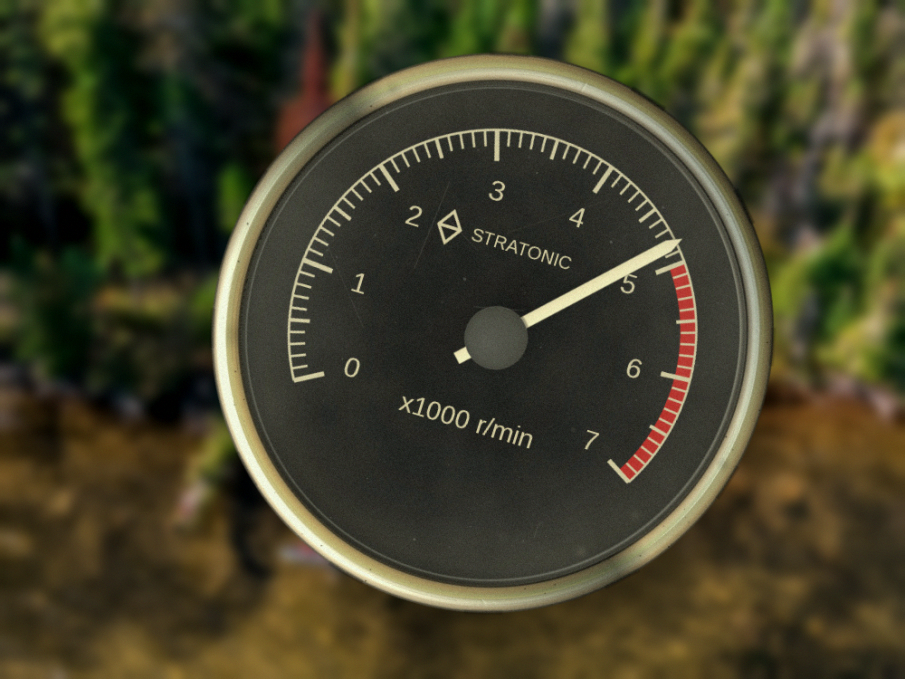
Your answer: 4800 rpm
